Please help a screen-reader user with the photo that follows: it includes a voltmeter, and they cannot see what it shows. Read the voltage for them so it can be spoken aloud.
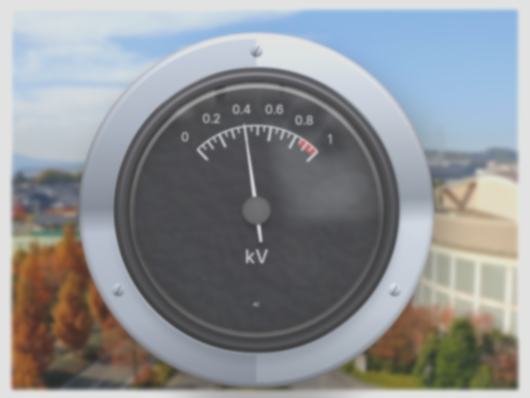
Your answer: 0.4 kV
